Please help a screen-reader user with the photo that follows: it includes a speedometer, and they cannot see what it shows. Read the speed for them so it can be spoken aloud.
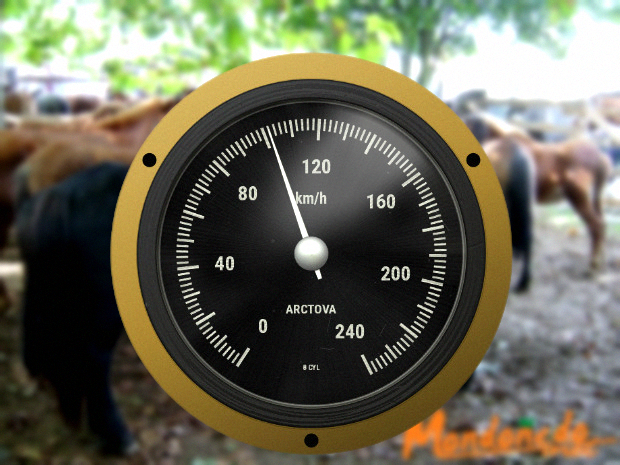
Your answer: 102 km/h
